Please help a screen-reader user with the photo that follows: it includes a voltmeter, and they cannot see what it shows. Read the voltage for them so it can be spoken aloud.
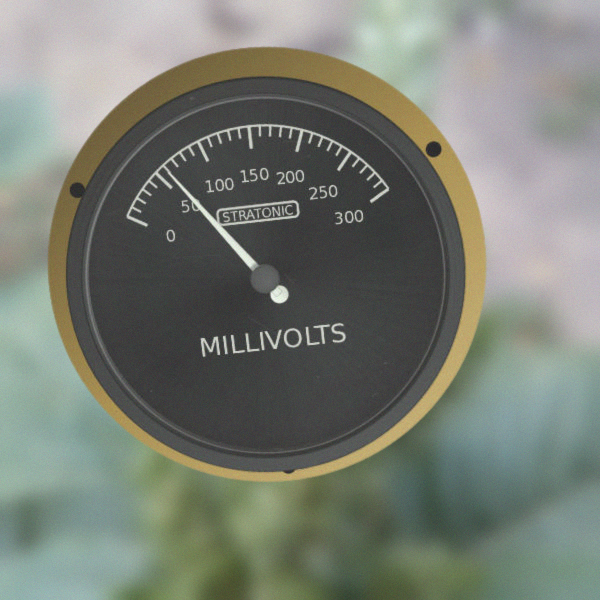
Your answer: 60 mV
